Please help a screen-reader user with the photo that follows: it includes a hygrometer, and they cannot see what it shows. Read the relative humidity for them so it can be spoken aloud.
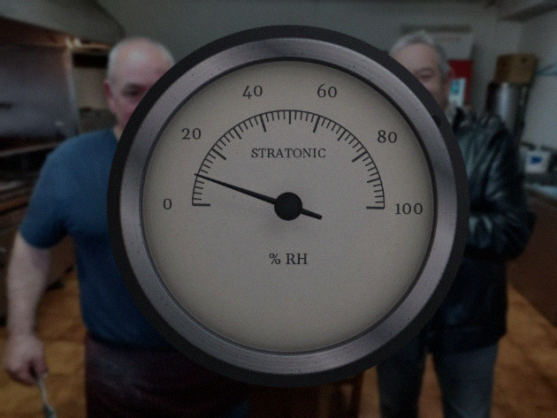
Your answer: 10 %
